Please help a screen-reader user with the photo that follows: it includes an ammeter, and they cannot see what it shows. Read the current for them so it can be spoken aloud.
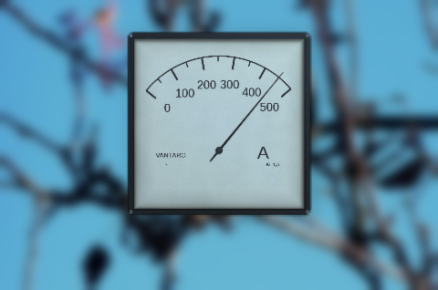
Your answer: 450 A
